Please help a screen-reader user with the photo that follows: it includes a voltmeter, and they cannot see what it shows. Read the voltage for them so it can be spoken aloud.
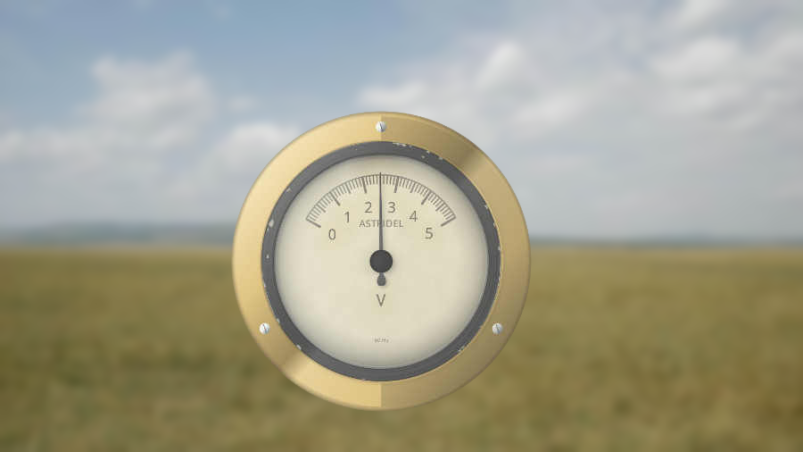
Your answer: 2.5 V
